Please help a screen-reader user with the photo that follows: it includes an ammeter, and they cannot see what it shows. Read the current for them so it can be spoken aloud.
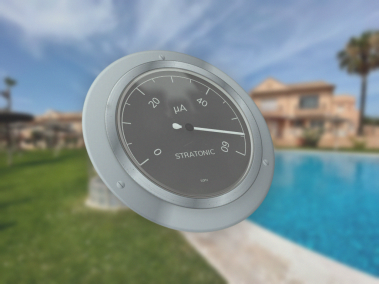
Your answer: 55 µA
